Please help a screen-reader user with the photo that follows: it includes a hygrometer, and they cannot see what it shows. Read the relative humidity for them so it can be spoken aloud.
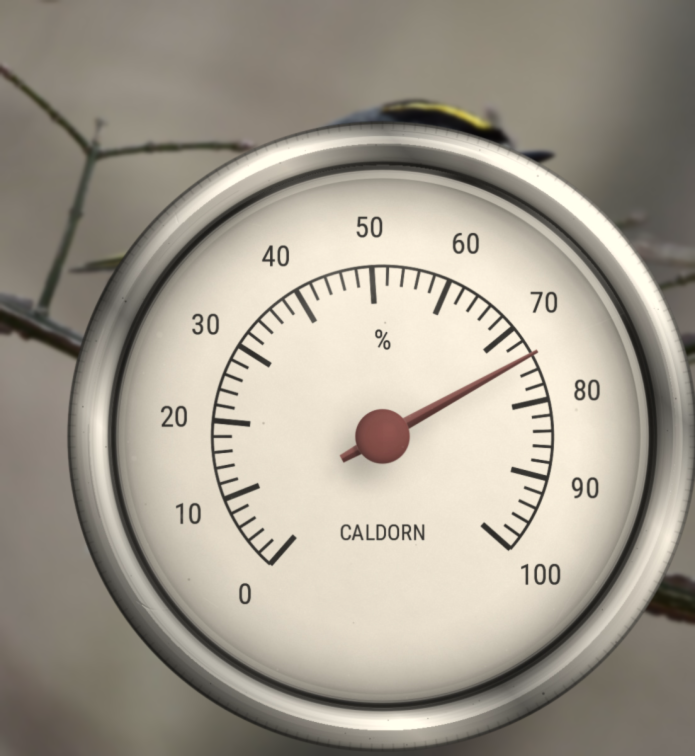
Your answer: 74 %
